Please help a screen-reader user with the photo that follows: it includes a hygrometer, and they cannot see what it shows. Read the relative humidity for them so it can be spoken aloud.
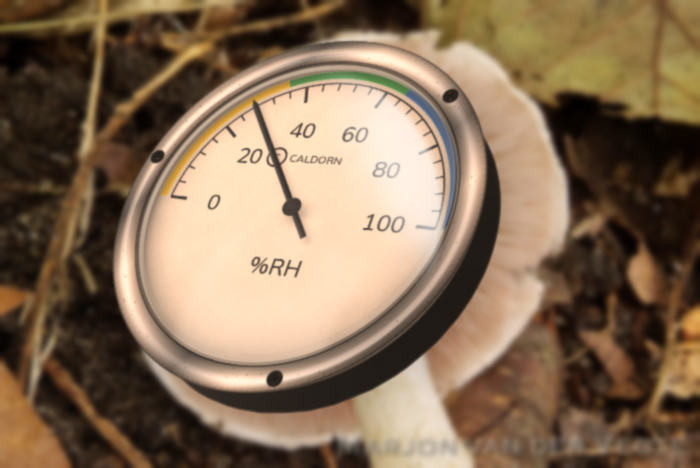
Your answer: 28 %
